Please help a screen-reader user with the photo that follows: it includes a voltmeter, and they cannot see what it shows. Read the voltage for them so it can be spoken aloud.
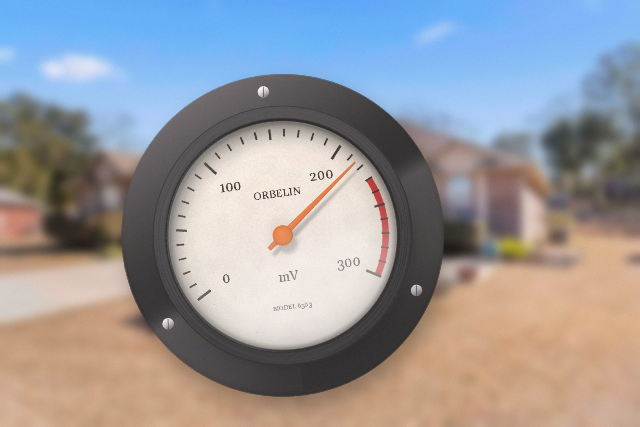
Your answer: 215 mV
